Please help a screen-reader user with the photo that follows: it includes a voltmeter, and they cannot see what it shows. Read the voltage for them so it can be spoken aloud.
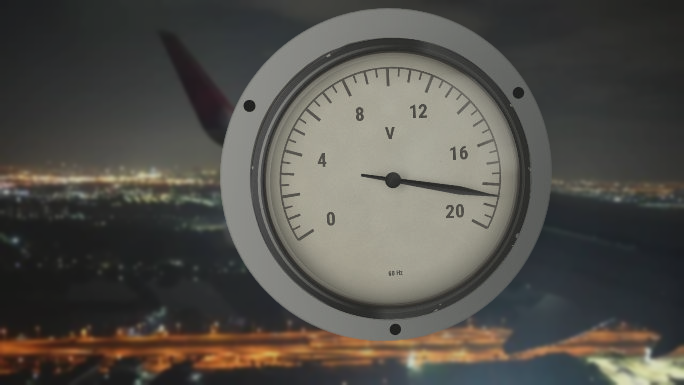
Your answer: 18.5 V
